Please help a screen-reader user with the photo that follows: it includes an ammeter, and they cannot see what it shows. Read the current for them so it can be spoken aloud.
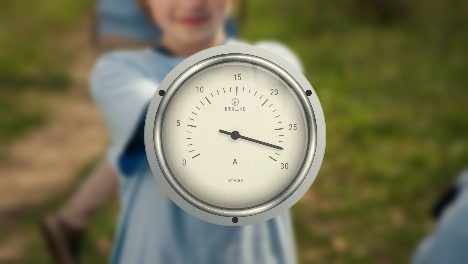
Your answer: 28 A
